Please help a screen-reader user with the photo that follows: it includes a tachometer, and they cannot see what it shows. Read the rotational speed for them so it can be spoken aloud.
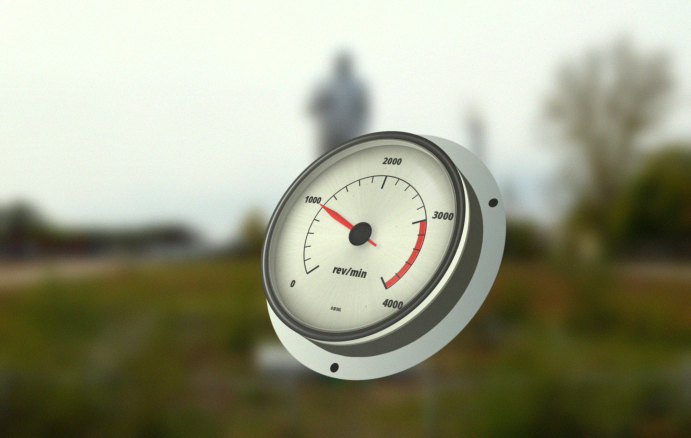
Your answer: 1000 rpm
